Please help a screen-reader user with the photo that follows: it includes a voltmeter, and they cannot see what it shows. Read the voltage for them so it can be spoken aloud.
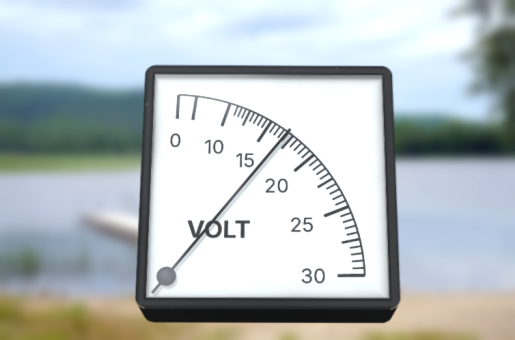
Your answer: 17 V
